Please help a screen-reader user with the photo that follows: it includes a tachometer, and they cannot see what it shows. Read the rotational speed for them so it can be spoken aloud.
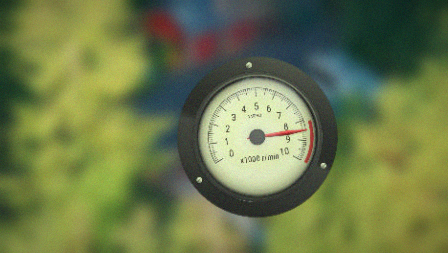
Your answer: 8500 rpm
